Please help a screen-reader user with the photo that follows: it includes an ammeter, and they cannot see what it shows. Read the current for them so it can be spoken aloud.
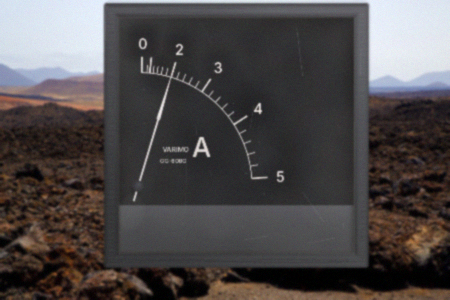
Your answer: 2 A
